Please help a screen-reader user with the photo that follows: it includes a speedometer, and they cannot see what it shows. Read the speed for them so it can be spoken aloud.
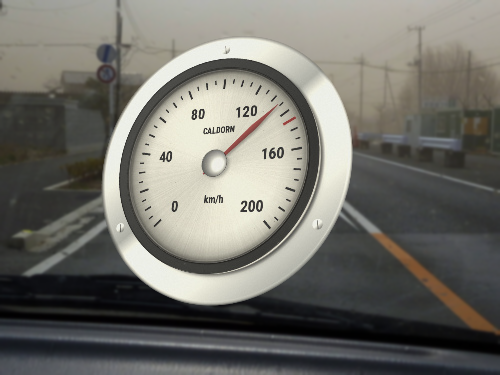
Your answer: 135 km/h
